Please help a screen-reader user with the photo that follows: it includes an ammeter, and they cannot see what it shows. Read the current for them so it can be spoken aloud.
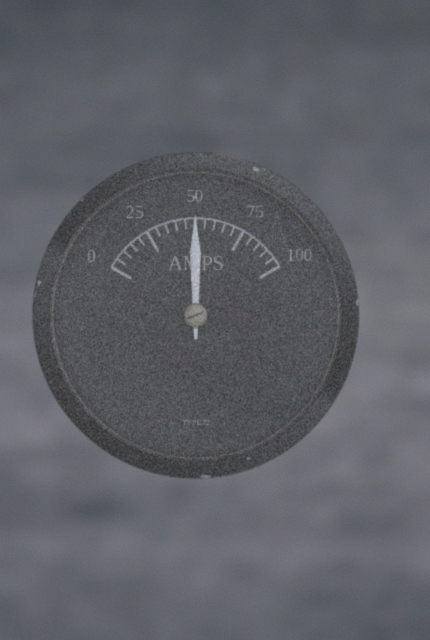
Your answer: 50 A
